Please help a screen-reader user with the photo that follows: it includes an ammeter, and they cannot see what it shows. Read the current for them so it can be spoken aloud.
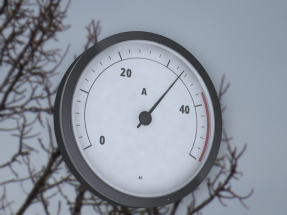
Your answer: 33 A
